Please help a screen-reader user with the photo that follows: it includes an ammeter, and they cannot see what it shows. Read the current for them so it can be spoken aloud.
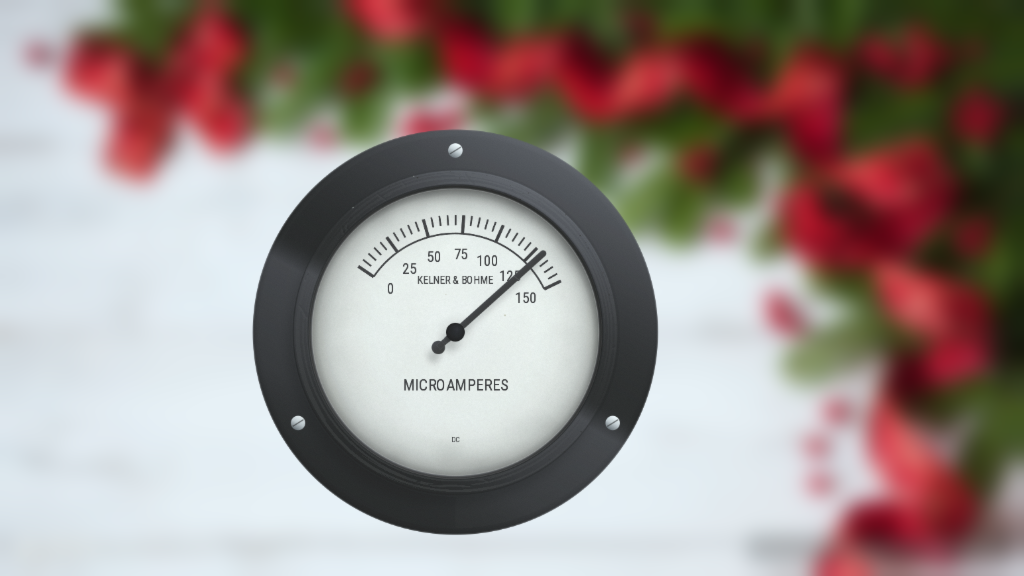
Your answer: 130 µA
